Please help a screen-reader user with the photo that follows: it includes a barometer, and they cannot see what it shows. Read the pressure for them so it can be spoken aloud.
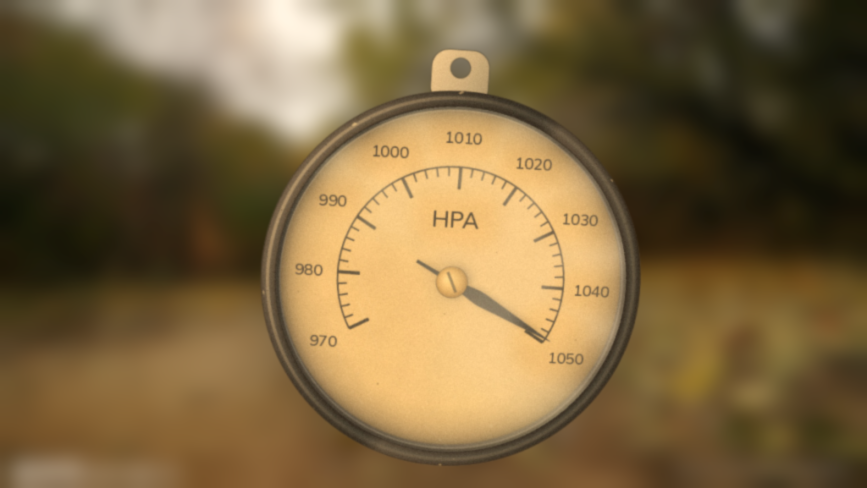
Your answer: 1049 hPa
